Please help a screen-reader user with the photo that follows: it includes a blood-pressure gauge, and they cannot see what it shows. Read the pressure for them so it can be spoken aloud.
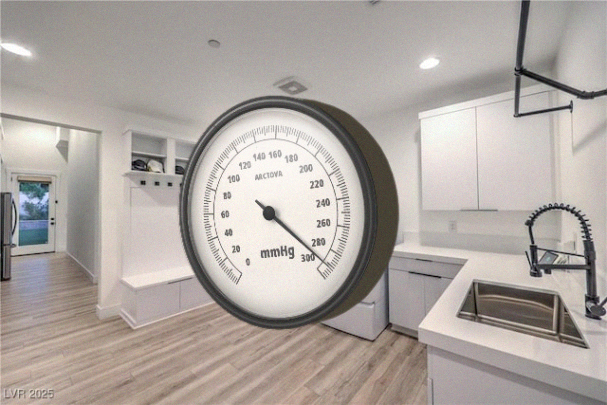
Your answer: 290 mmHg
